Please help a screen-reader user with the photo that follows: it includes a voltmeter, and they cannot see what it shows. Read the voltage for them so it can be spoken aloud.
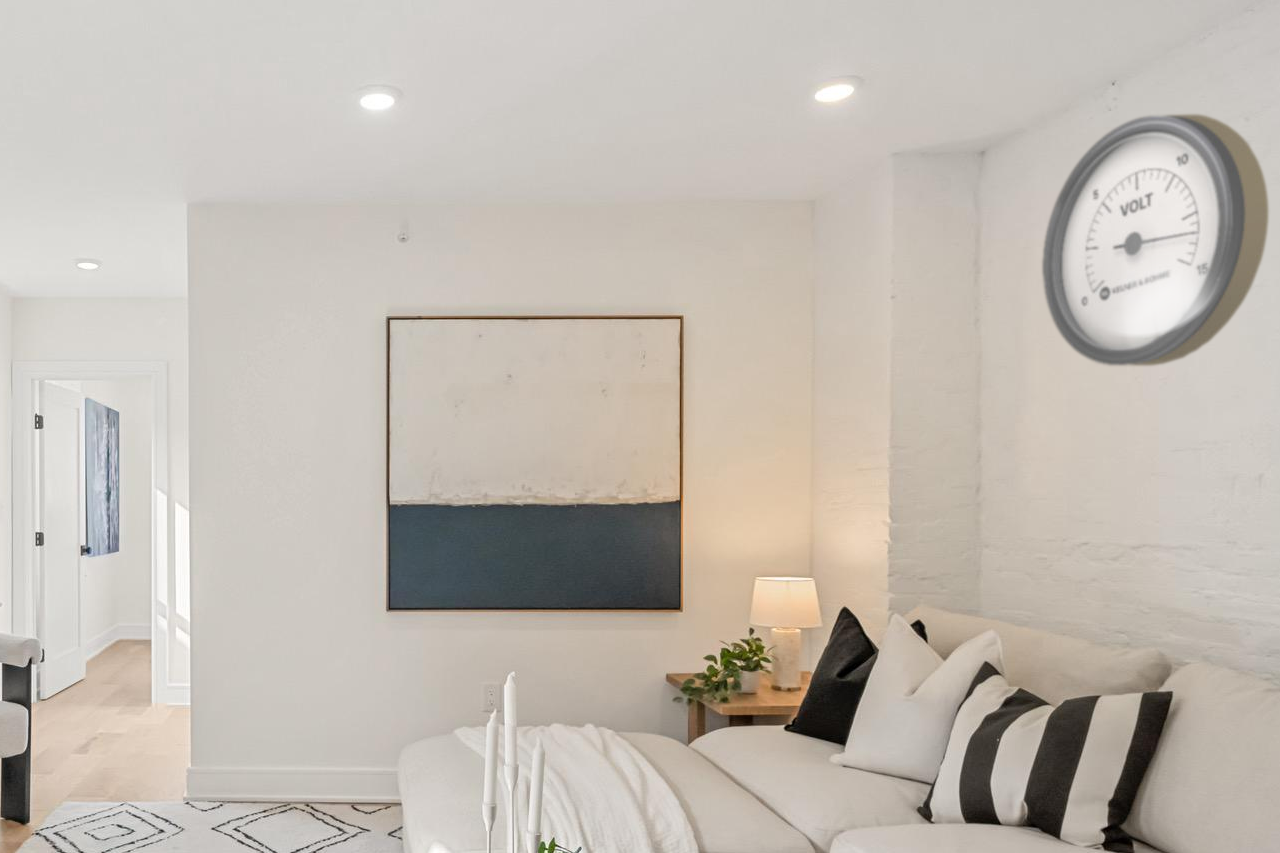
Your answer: 13.5 V
